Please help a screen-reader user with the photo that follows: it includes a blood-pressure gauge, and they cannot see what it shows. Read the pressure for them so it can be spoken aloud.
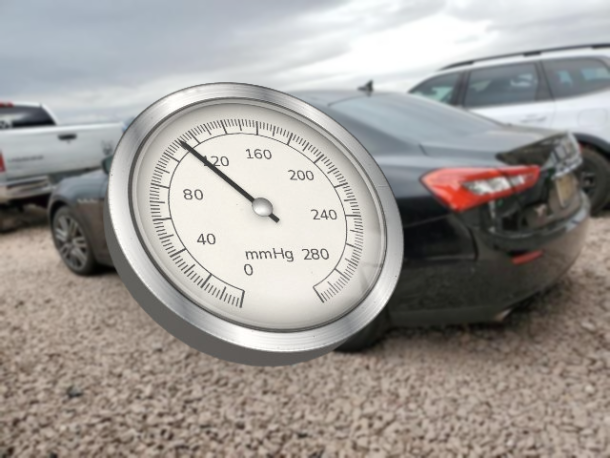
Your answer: 110 mmHg
